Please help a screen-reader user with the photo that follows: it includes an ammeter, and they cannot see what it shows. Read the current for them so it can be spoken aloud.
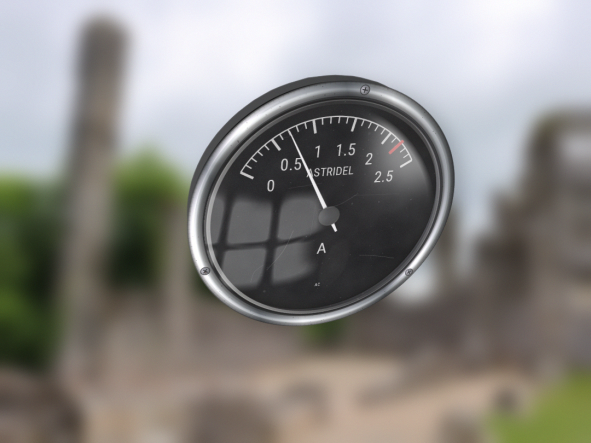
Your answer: 0.7 A
